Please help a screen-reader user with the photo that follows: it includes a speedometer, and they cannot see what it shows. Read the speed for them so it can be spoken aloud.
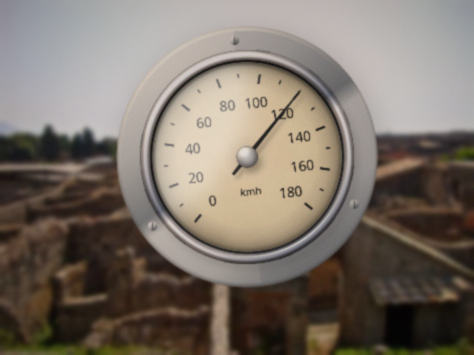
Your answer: 120 km/h
